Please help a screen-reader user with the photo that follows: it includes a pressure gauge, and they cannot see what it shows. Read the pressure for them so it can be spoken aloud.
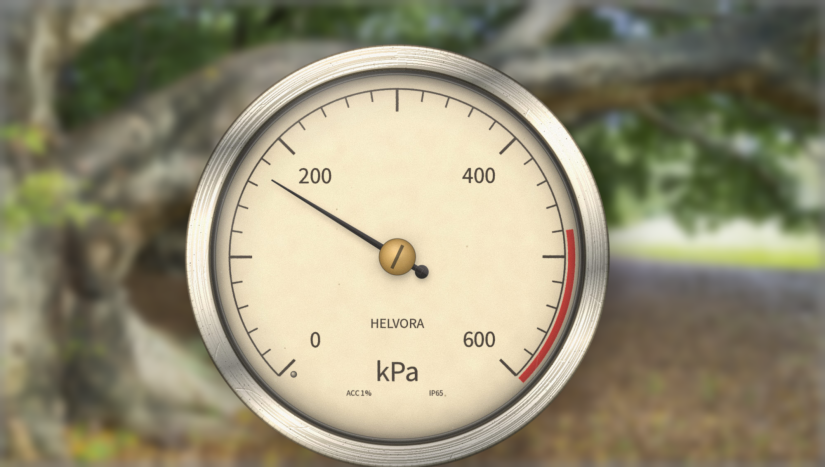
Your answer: 170 kPa
